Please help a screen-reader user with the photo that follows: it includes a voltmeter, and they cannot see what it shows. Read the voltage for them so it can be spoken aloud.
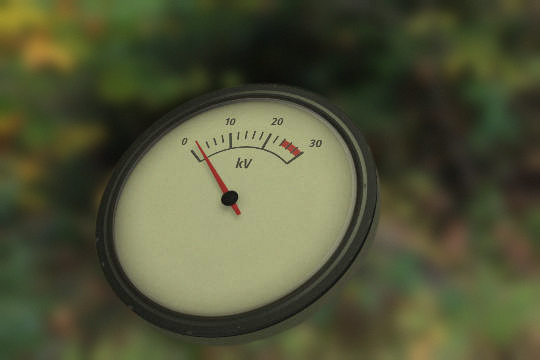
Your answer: 2 kV
